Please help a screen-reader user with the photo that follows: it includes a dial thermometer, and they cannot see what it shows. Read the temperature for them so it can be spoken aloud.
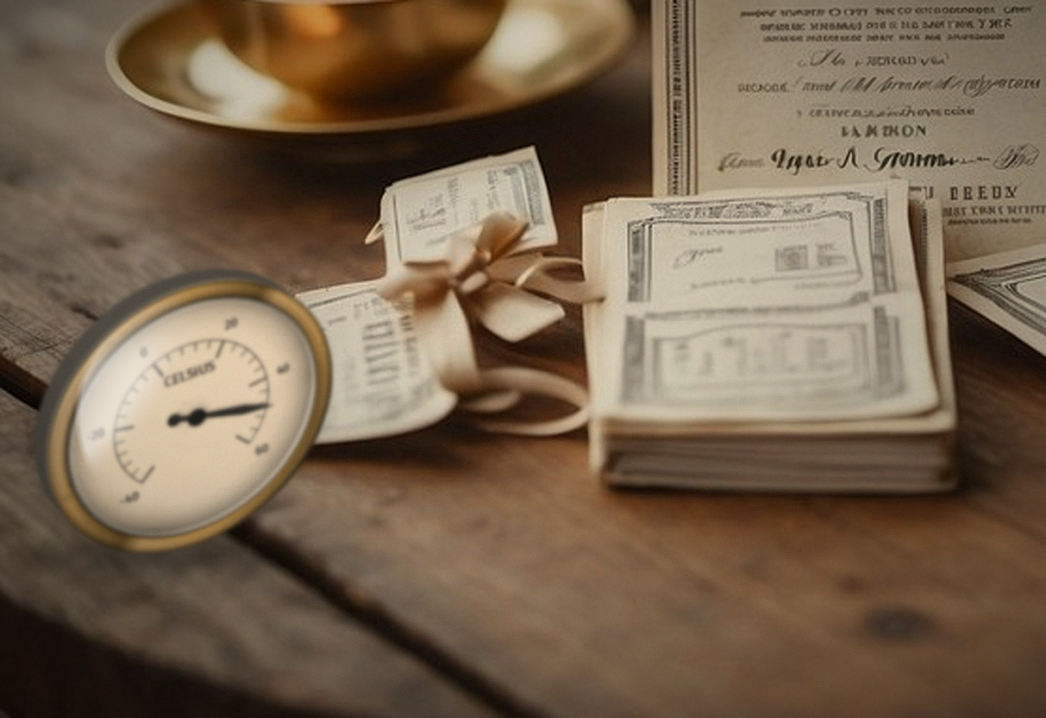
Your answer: 48 °C
